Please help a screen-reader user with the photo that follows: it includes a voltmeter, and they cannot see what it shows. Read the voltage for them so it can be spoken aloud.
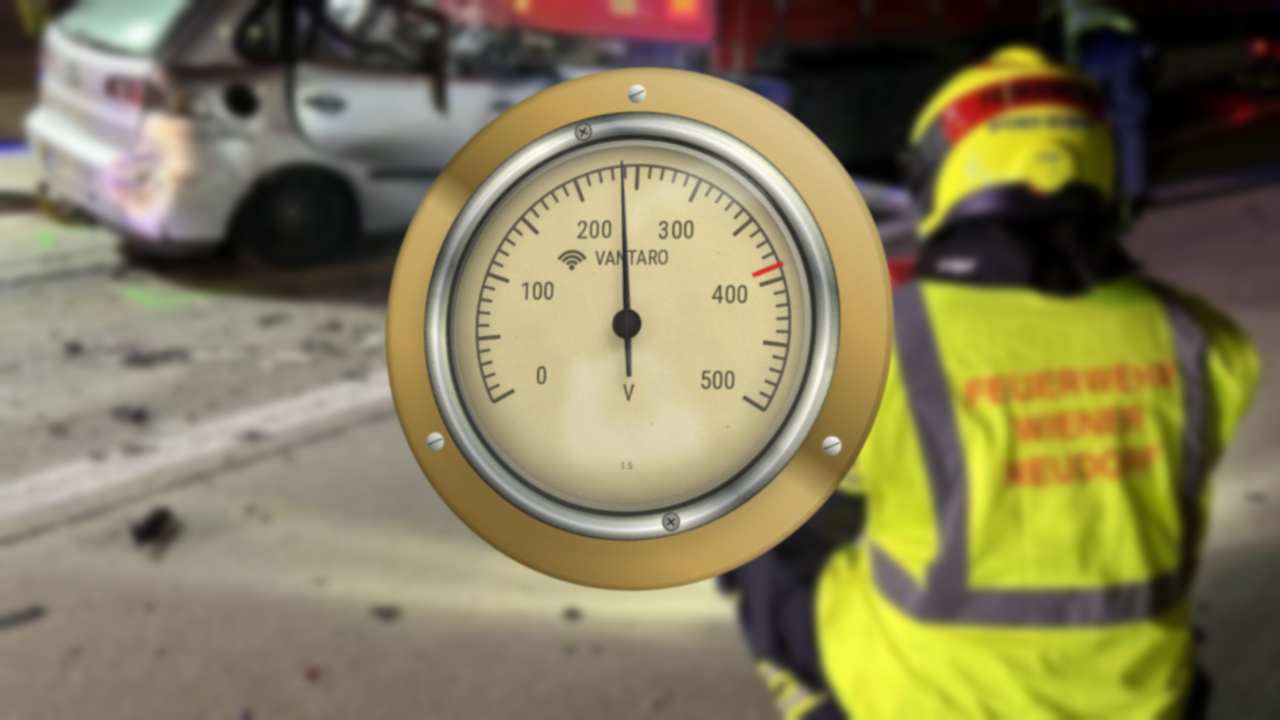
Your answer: 240 V
